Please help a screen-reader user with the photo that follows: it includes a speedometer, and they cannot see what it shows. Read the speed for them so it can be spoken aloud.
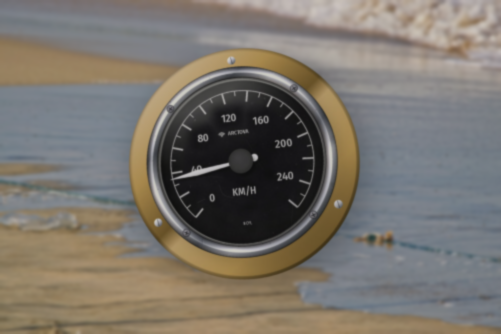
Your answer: 35 km/h
